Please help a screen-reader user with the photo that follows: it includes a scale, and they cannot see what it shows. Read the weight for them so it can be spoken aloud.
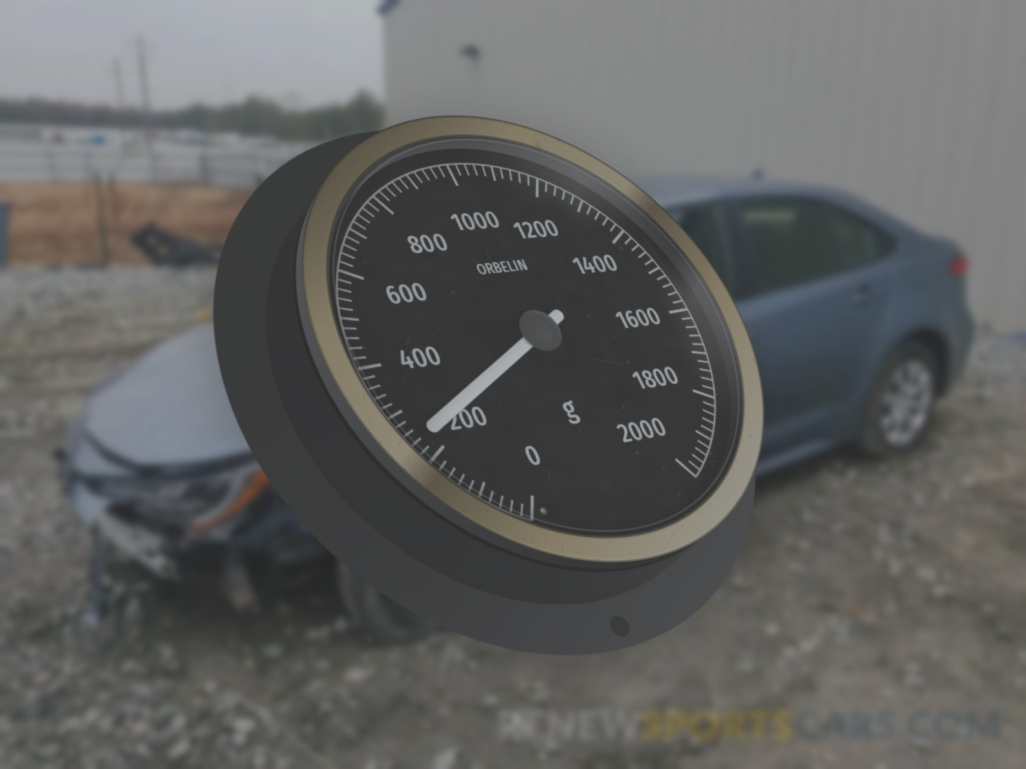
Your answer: 240 g
